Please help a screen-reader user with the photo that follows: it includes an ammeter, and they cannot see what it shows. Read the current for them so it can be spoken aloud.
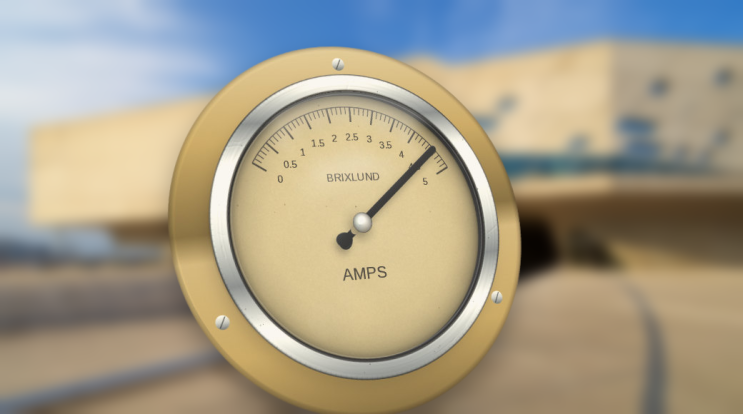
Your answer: 4.5 A
